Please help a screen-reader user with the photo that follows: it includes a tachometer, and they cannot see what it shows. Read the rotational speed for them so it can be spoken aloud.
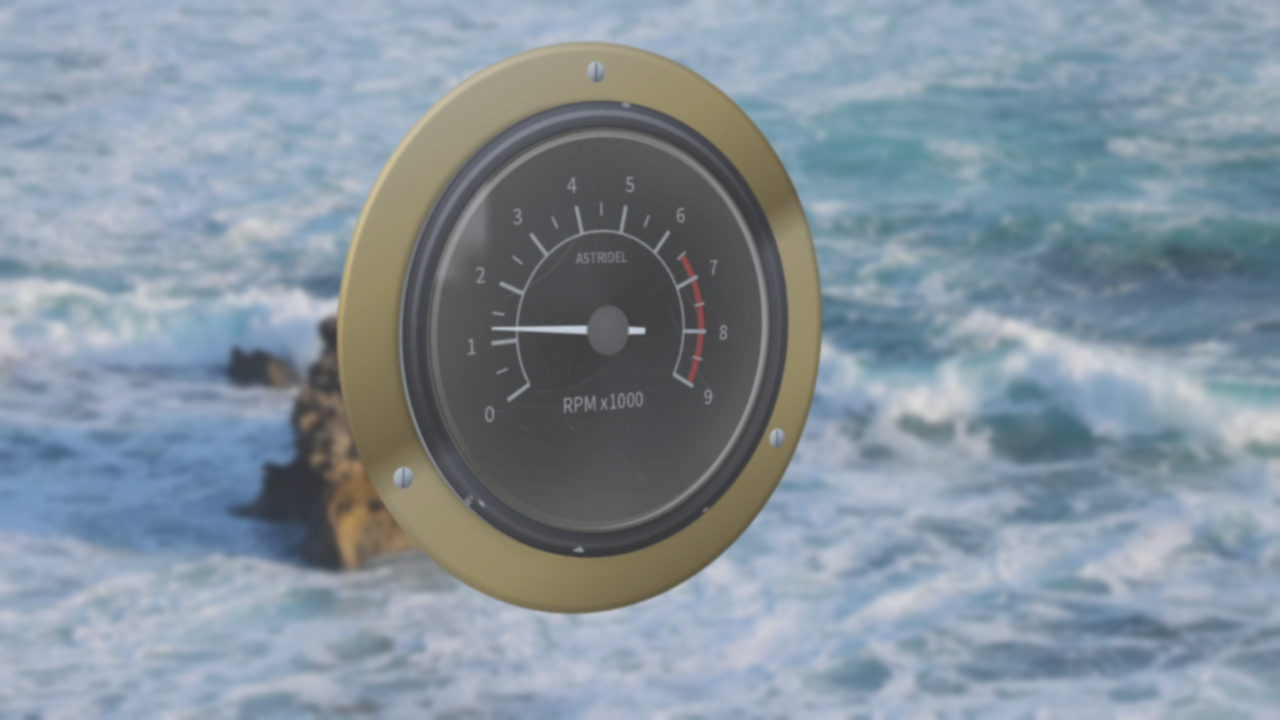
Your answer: 1250 rpm
